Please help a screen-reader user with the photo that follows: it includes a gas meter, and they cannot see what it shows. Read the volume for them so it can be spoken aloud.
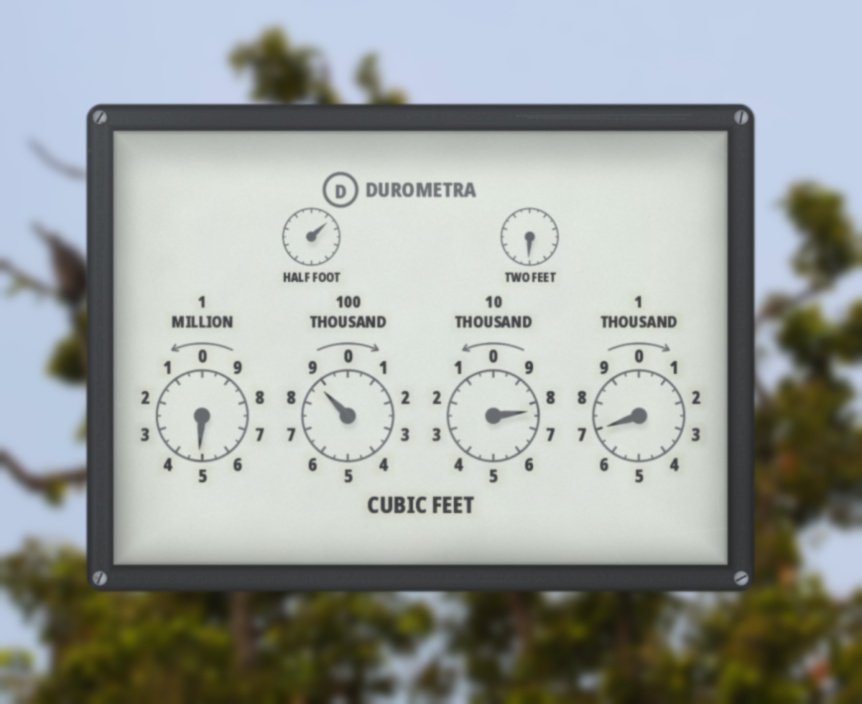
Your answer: 487700 ft³
